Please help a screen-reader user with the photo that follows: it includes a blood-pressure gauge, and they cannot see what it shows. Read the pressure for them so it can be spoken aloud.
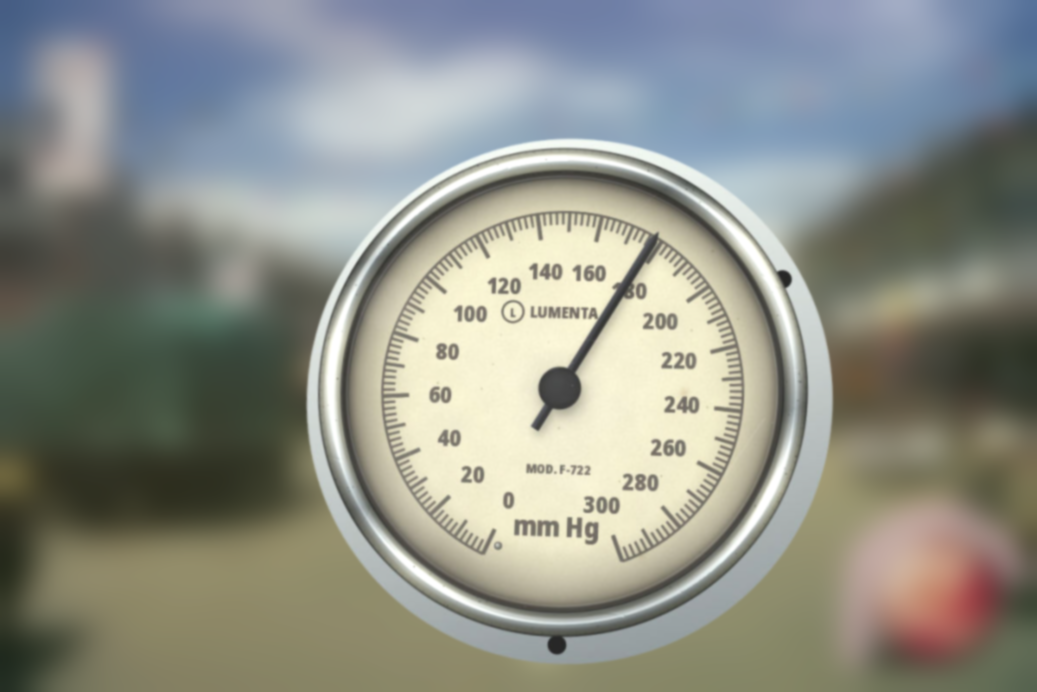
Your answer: 178 mmHg
